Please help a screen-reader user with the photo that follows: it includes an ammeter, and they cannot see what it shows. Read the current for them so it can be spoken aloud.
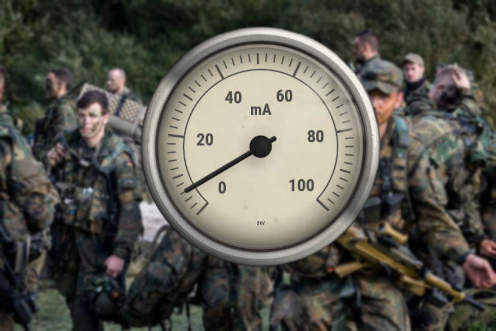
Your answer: 6 mA
